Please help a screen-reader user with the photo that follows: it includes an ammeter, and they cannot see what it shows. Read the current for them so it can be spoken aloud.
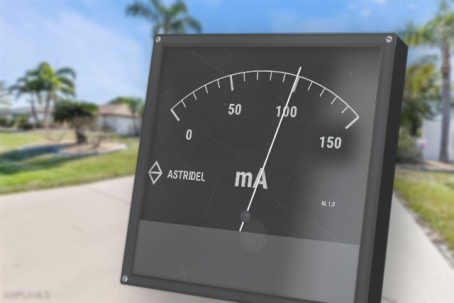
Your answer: 100 mA
